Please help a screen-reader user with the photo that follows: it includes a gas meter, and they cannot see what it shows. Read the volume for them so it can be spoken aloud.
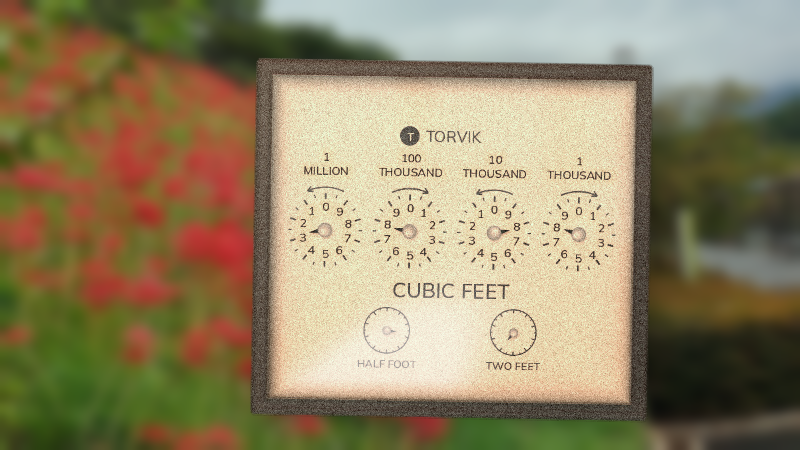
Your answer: 277800 ft³
